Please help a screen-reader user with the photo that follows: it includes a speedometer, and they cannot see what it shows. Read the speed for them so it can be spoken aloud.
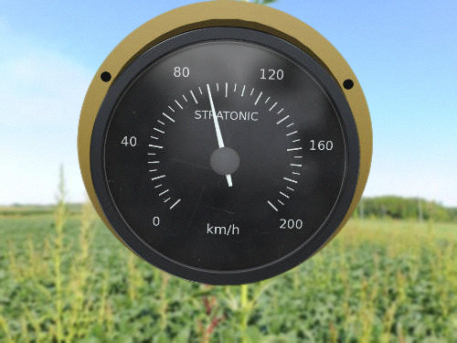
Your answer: 90 km/h
